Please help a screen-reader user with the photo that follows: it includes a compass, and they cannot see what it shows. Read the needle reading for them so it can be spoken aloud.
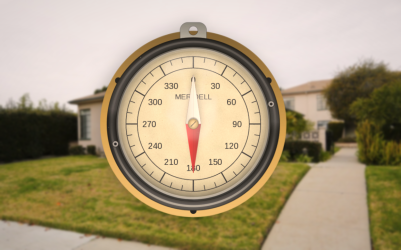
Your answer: 180 °
